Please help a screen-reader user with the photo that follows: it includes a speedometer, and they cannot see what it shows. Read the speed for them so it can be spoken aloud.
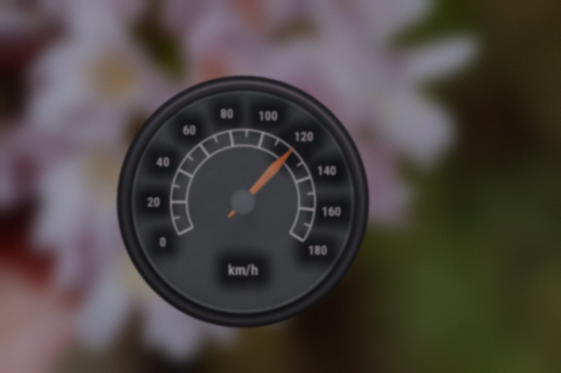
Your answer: 120 km/h
